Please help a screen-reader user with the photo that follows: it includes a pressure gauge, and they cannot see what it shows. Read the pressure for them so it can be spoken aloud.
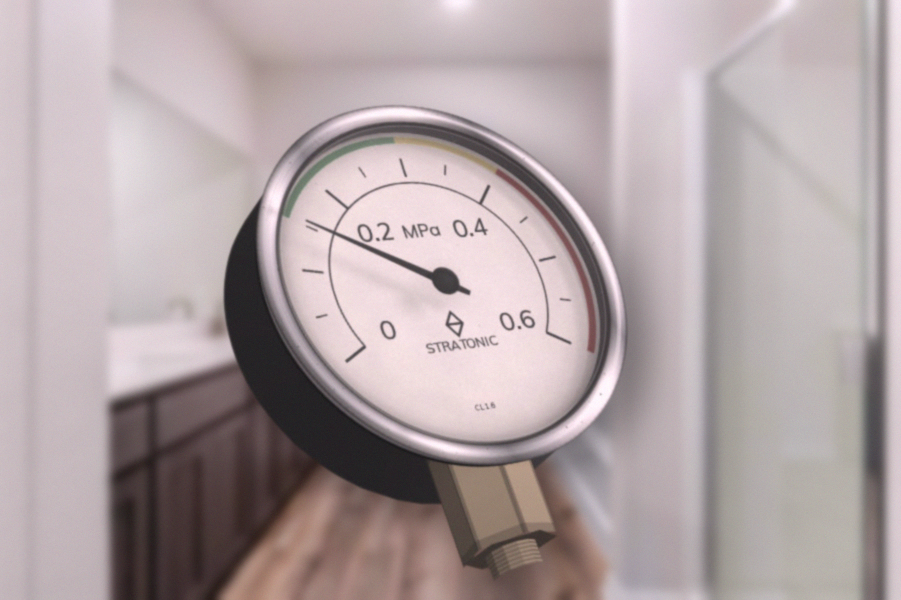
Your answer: 0.15 MPa
